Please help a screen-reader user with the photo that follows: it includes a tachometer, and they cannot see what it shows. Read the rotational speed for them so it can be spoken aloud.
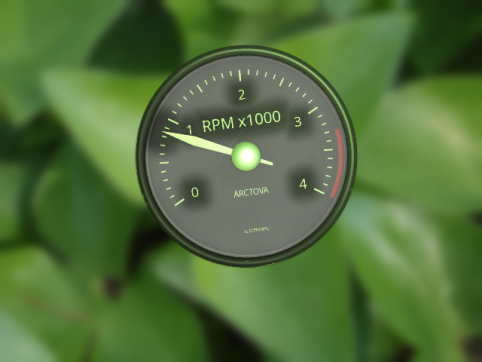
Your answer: 850 rpm
